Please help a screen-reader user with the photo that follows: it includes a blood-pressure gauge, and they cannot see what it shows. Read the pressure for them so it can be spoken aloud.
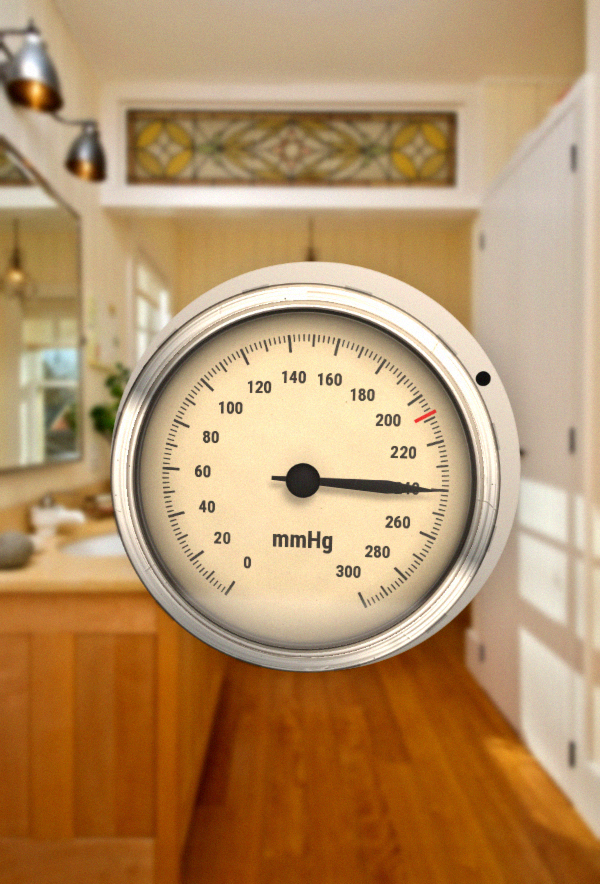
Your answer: 240 mmHg
